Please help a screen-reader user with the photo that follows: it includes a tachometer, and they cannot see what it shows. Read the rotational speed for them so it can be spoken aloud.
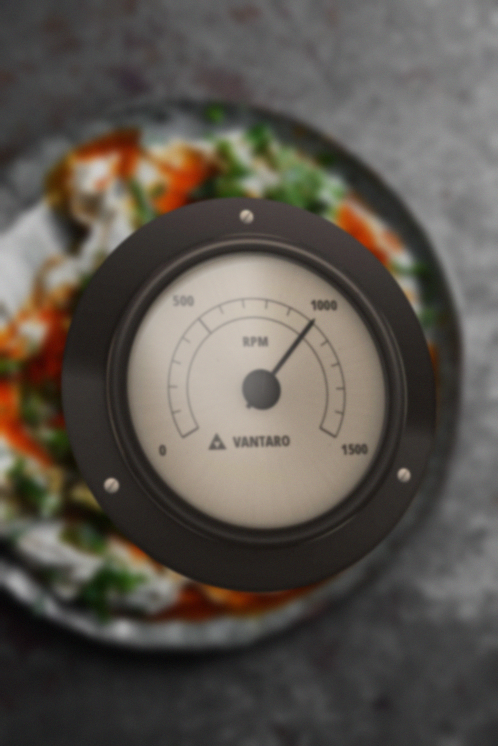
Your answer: 1000 rpm
